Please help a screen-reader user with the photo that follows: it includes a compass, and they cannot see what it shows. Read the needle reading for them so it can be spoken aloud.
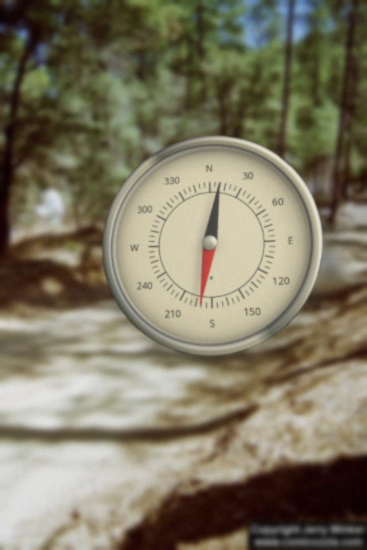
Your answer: 190 °
